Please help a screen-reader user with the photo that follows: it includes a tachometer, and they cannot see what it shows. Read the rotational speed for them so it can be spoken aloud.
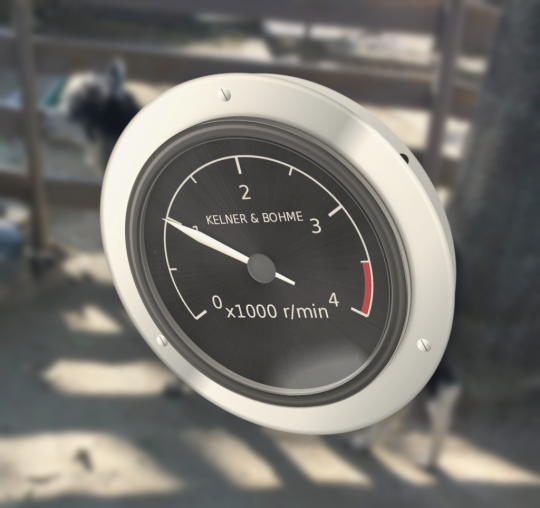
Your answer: 1000 rpm
